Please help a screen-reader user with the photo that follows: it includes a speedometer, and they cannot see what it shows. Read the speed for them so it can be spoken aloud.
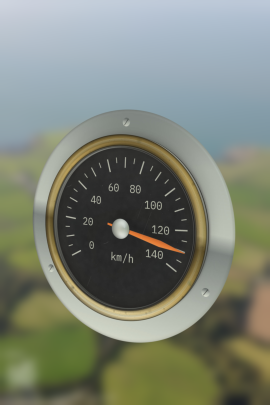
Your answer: 130 km/h
